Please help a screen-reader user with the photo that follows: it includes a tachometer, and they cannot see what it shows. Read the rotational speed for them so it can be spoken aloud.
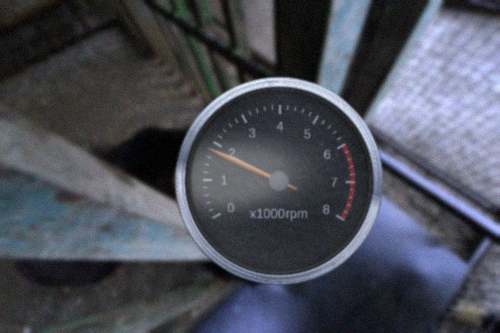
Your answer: 1800 rpm
